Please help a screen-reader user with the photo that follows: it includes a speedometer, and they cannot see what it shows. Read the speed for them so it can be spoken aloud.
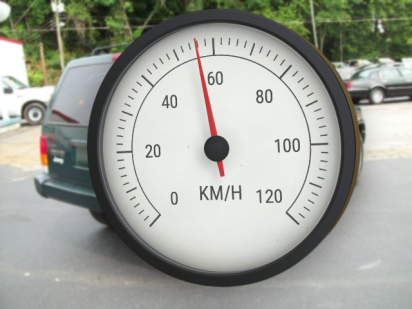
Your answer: 56 km/h
